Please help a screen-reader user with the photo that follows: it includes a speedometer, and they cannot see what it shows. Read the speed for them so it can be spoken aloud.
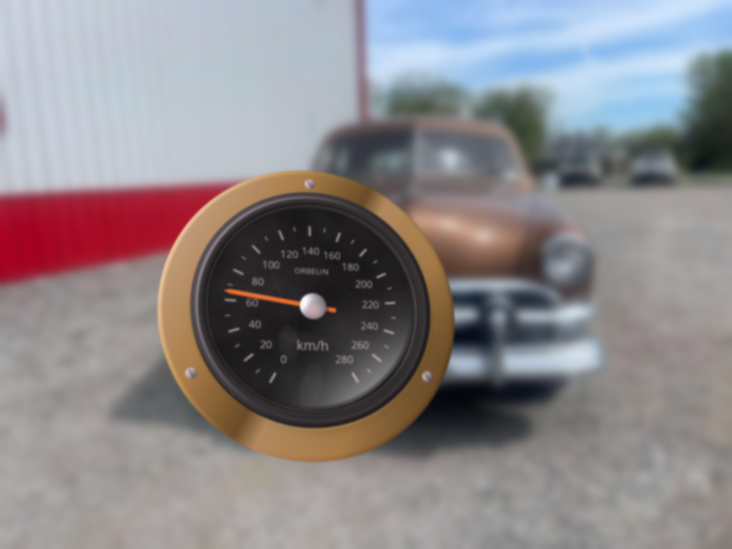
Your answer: 65 km/h
